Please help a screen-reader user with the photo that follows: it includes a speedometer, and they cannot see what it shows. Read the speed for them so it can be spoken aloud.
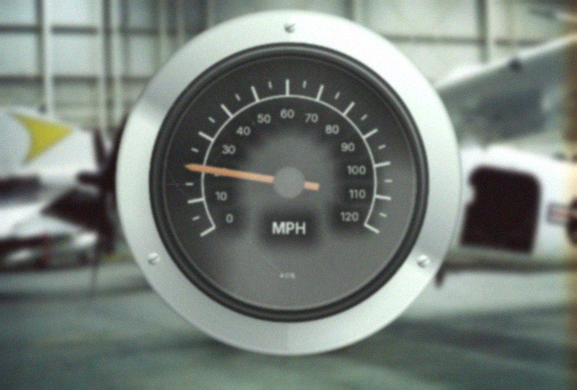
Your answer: 20 mph
